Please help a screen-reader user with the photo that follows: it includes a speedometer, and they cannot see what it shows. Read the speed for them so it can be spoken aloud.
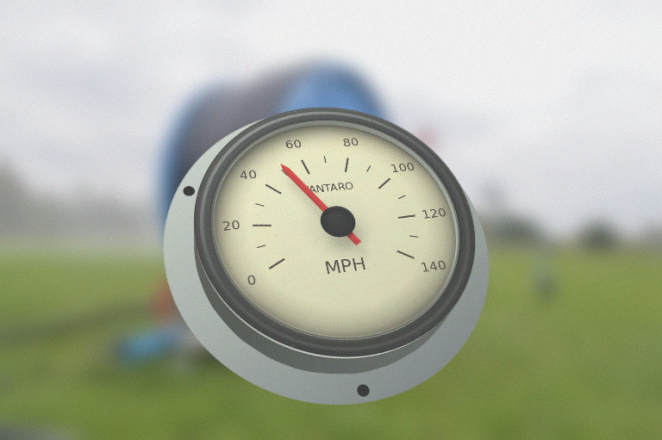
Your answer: 50 mph
